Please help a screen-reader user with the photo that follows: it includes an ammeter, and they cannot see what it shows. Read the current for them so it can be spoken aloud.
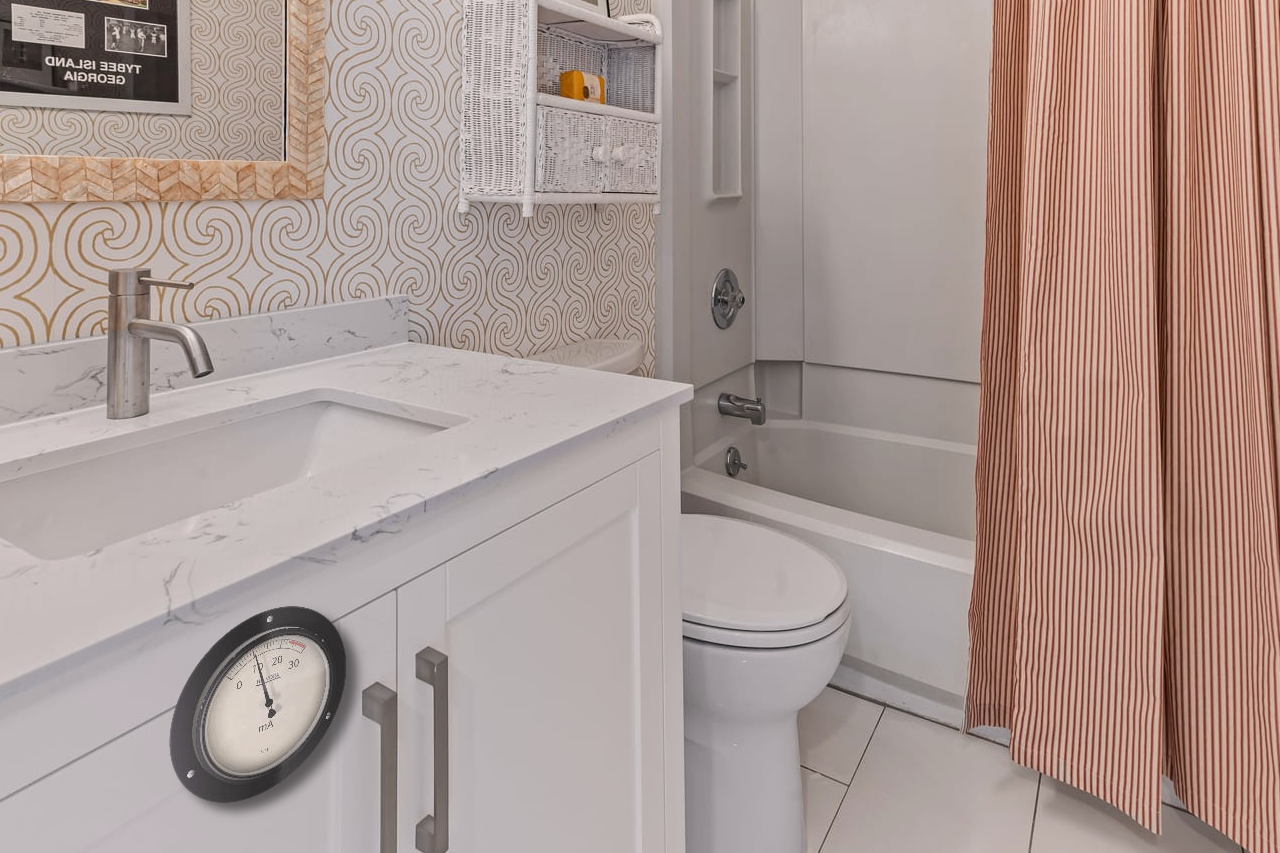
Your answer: 10 mA
